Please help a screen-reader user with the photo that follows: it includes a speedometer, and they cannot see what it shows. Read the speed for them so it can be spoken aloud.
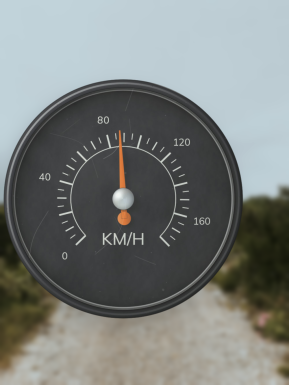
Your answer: 87.5 km/h
